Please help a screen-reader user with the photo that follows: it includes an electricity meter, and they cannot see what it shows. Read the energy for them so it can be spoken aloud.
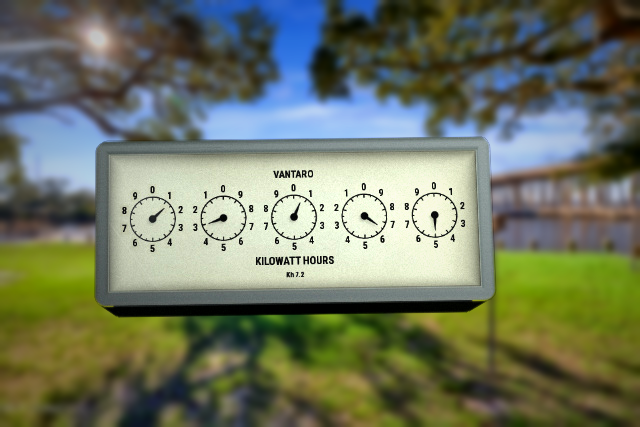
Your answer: 13065 kWh
